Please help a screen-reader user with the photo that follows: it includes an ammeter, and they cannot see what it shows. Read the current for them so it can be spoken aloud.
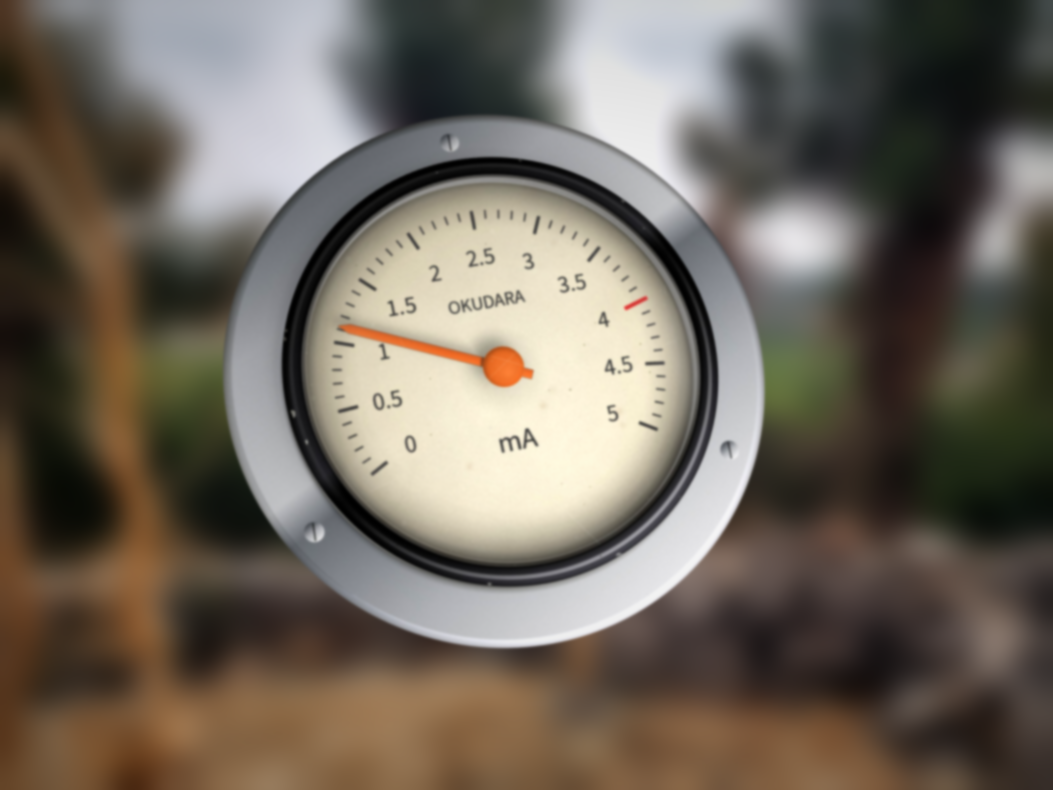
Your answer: 1.1 mA
